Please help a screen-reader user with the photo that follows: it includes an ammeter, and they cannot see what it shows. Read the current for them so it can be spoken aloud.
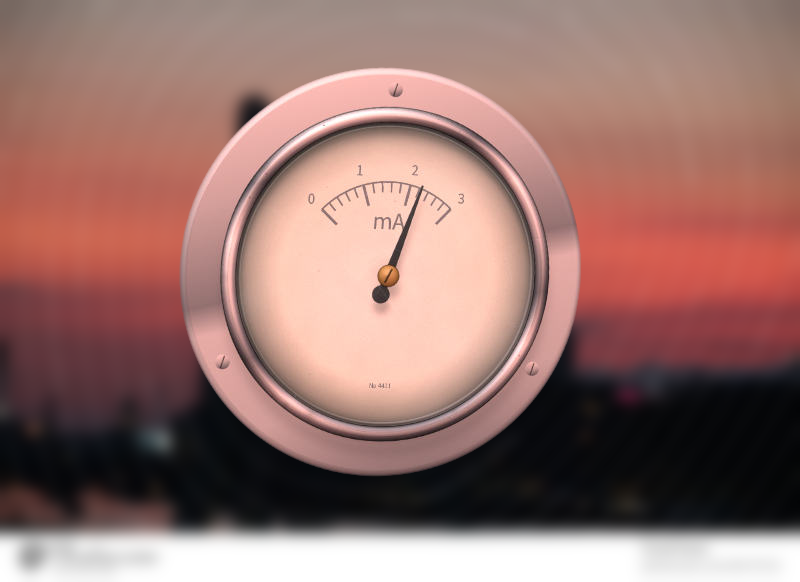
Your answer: 2.2 mA
